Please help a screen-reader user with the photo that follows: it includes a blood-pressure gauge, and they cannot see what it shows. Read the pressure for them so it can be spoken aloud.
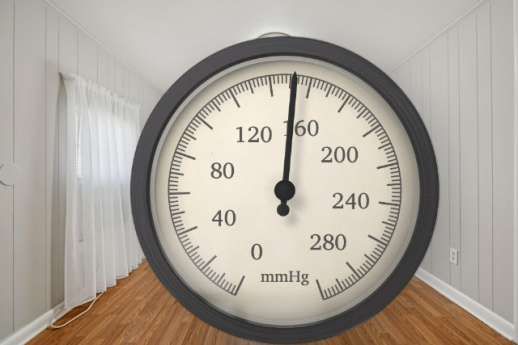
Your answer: 152 mmHg
